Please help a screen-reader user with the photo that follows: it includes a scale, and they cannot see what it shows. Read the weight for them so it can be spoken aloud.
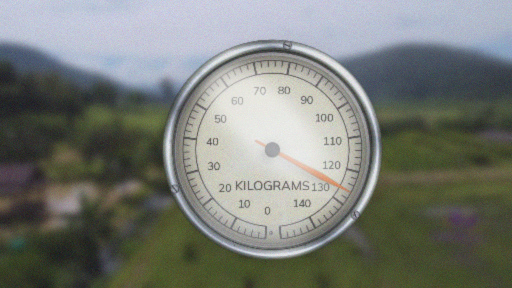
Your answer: 126 kg
